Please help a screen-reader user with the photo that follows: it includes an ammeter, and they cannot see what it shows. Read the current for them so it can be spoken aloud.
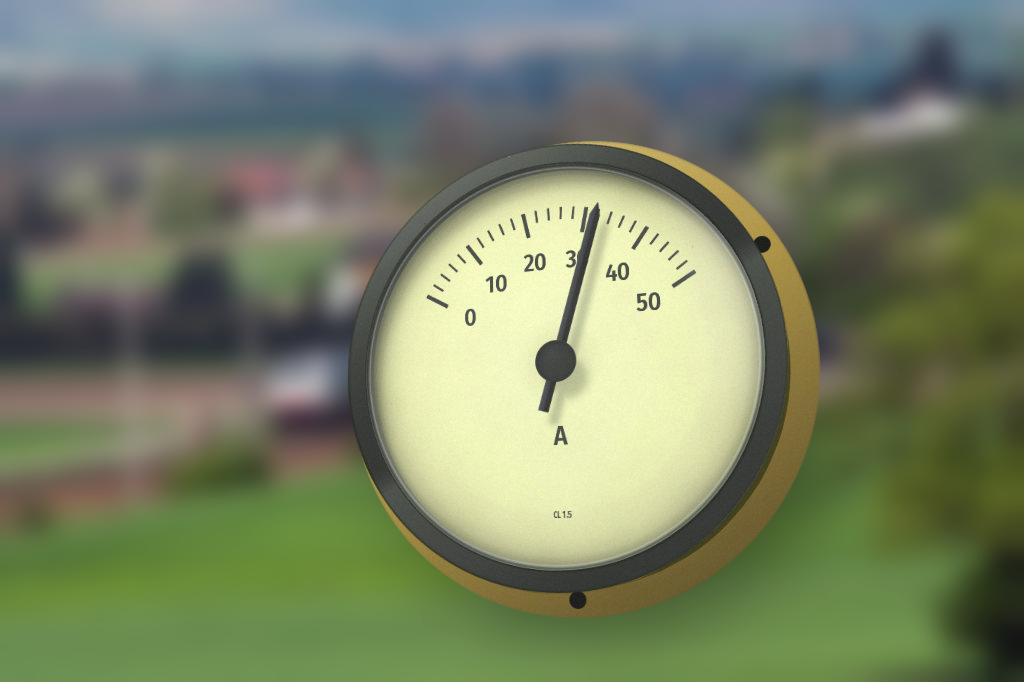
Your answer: 32 A
